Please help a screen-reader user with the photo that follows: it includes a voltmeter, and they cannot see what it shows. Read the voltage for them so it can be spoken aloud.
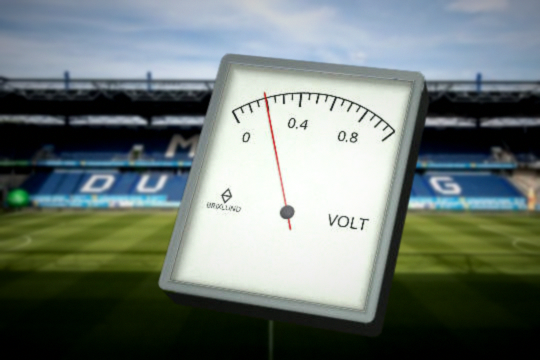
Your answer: 0.2 V
